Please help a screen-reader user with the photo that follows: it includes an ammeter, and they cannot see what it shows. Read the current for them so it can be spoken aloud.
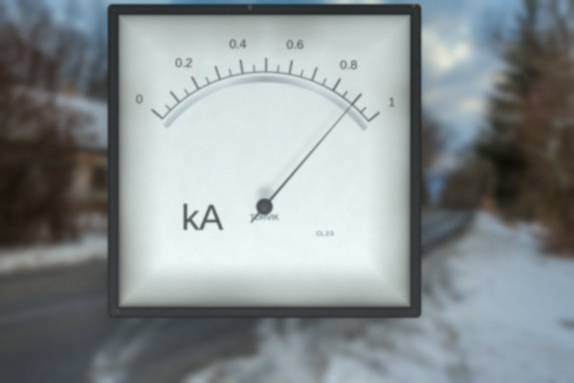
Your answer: 0.9 kA
